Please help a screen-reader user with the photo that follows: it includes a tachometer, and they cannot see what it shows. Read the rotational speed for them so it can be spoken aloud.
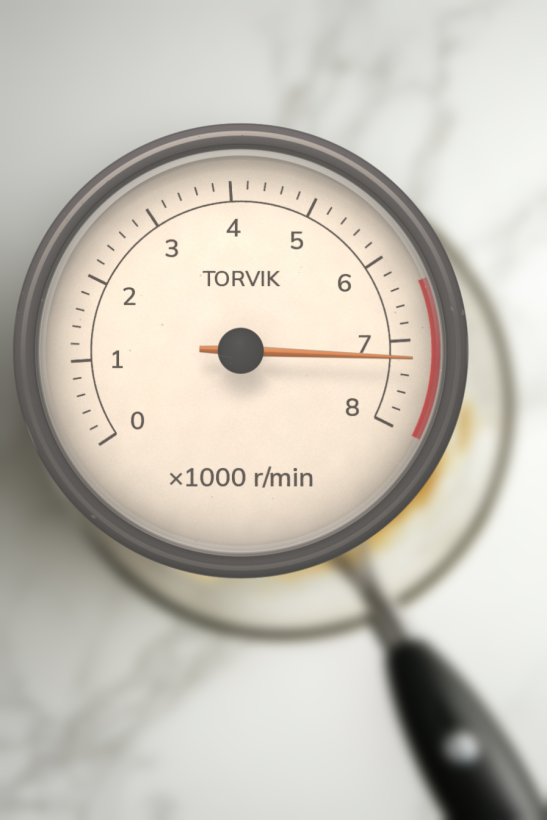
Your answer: 7200 rpm
